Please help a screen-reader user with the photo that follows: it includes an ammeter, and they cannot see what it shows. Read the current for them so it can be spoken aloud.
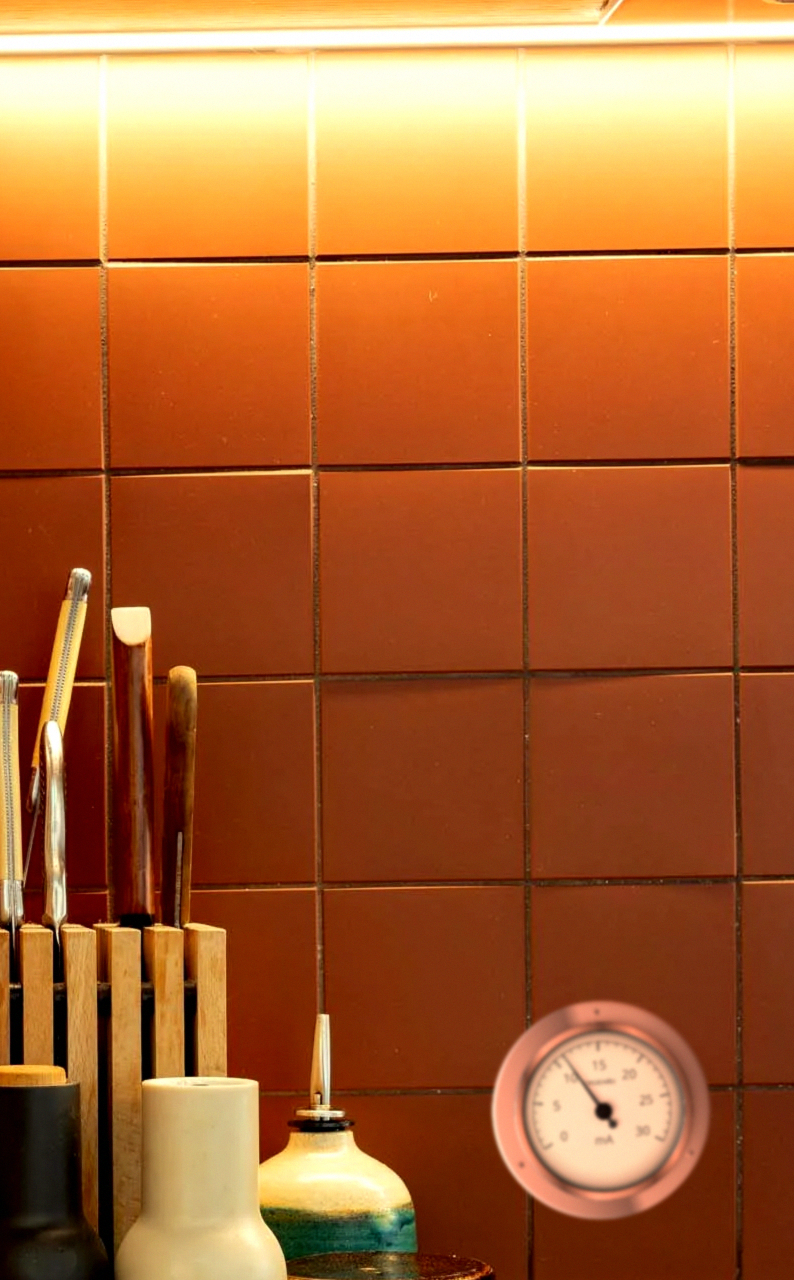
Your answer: 11 mA
